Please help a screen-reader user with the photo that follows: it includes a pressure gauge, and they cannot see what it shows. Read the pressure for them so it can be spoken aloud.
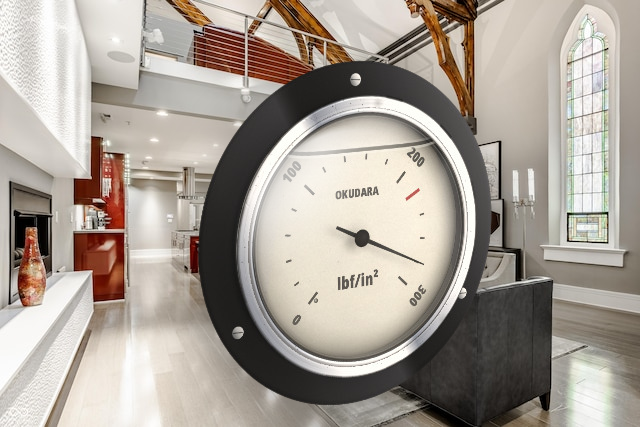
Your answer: 280 psi
